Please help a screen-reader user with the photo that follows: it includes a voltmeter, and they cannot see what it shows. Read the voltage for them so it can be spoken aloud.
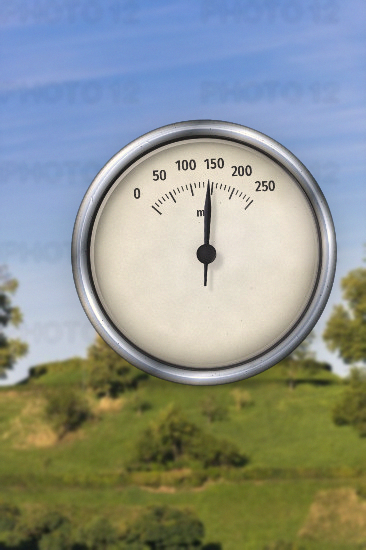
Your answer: 140 mV
